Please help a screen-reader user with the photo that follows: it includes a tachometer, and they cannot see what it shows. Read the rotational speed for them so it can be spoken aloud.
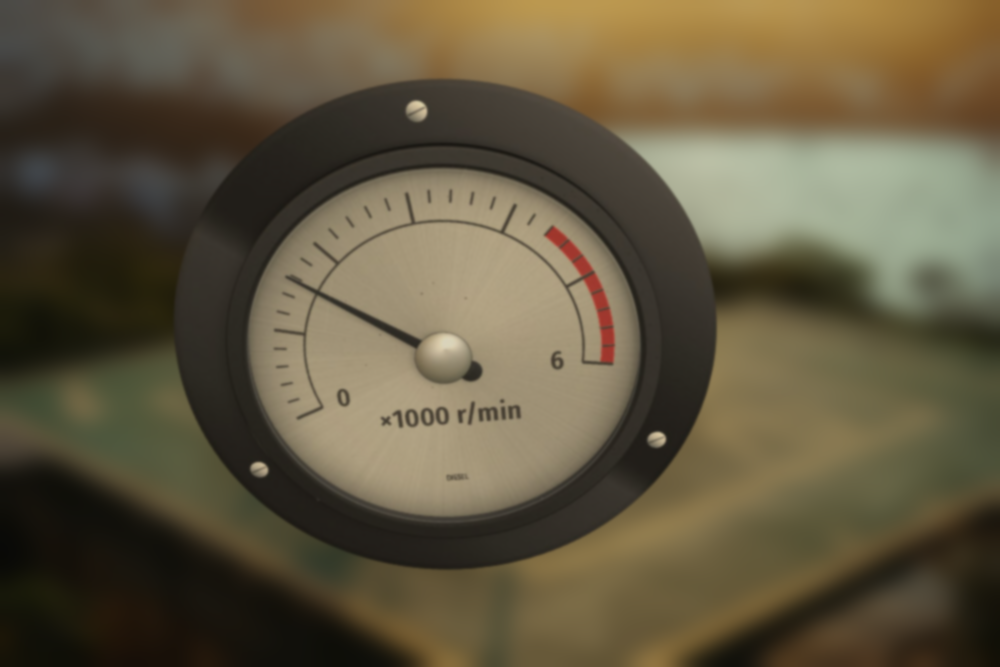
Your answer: 1600 rpm
